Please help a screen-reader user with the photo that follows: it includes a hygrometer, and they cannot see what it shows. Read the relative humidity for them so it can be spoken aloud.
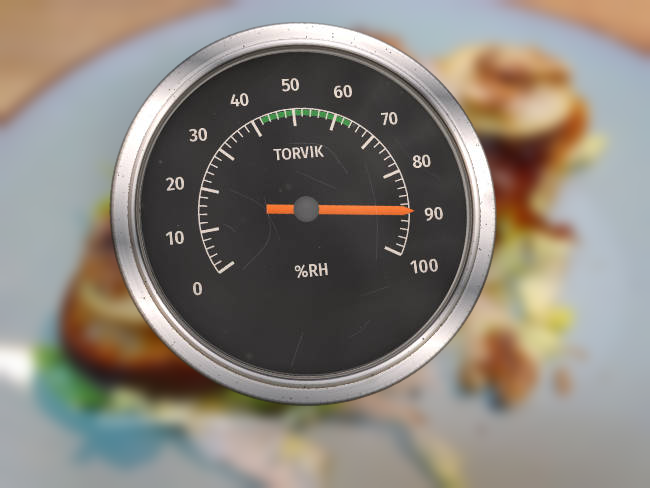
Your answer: 90 %
